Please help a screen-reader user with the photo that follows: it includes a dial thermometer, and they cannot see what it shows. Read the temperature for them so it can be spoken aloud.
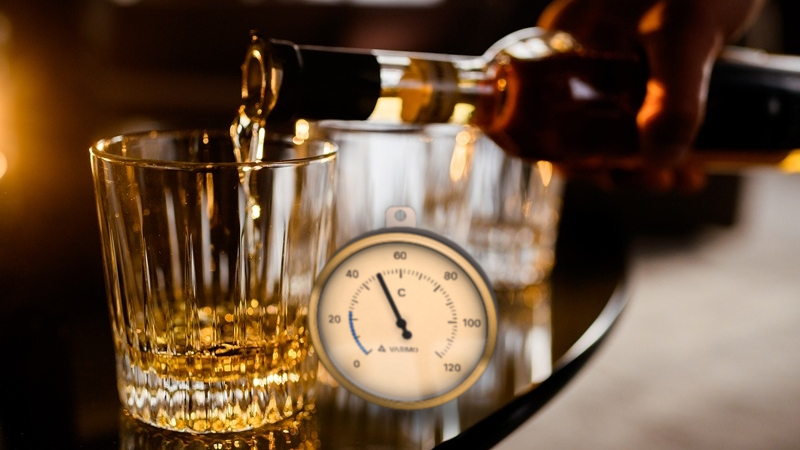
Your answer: 50 °C
